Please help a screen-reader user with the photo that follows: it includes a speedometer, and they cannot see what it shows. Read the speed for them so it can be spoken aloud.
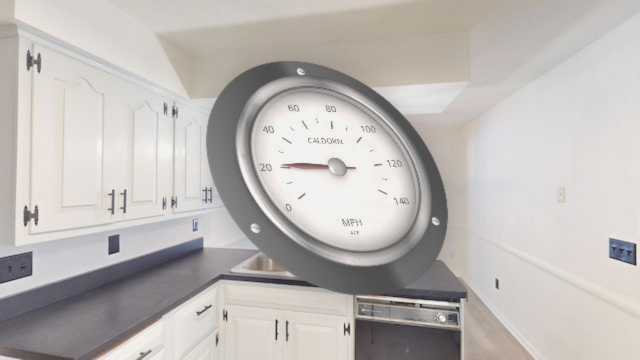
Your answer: 20 mph
